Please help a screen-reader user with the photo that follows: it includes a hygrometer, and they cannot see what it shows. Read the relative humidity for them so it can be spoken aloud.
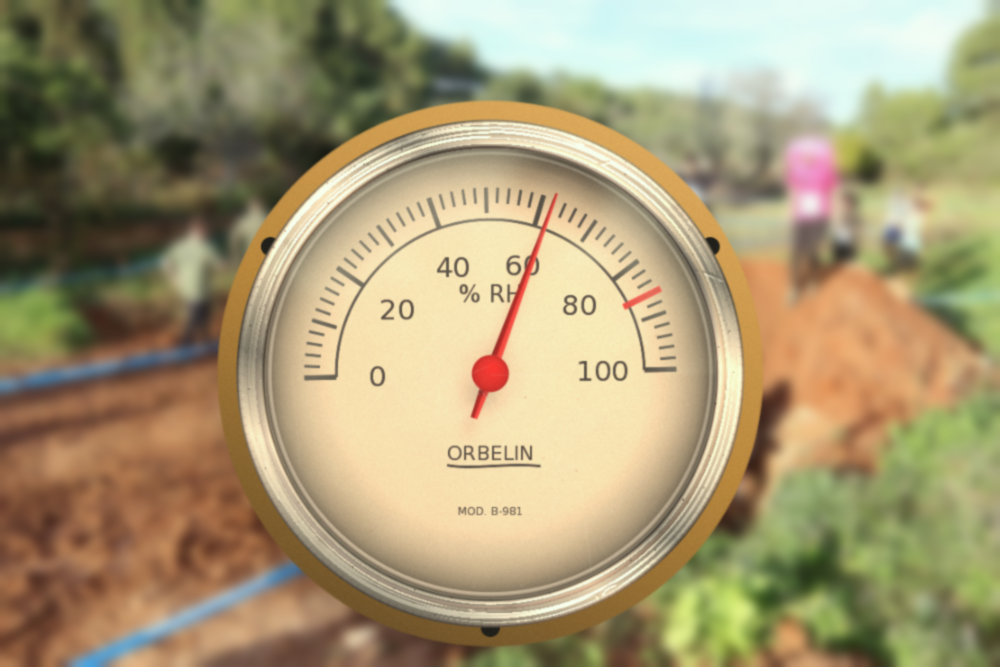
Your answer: 62 %
